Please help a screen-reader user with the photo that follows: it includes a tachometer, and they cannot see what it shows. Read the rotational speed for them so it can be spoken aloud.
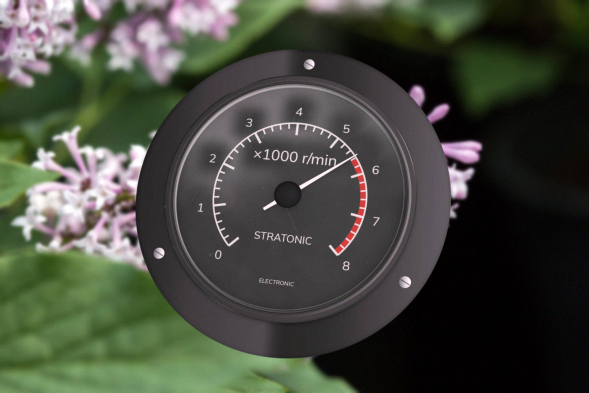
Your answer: 5600 rpm
